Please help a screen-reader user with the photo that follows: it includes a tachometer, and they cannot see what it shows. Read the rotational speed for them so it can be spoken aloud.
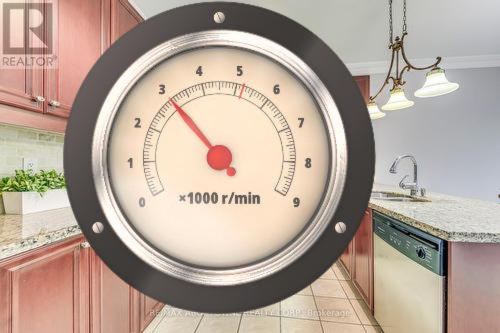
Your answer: 3000 rpm
